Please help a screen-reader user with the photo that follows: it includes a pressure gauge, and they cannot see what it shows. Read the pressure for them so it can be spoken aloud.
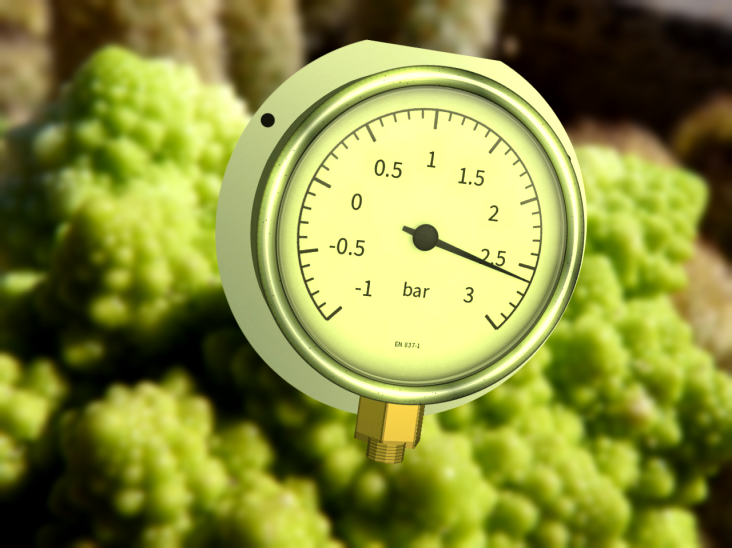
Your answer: 2.6 bar
